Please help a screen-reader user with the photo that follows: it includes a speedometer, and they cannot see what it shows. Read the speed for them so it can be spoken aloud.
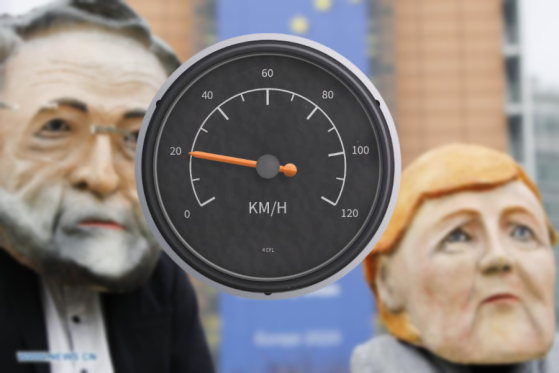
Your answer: 20 km/h
